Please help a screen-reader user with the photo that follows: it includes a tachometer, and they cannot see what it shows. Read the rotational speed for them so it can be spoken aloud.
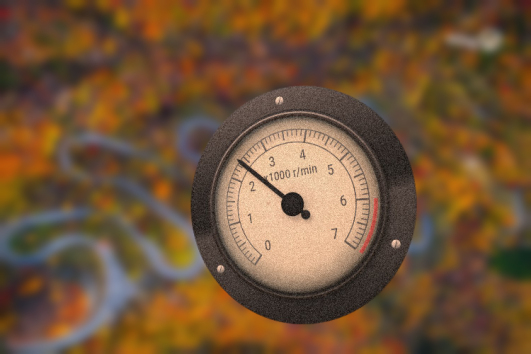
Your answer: 2400 rpm
